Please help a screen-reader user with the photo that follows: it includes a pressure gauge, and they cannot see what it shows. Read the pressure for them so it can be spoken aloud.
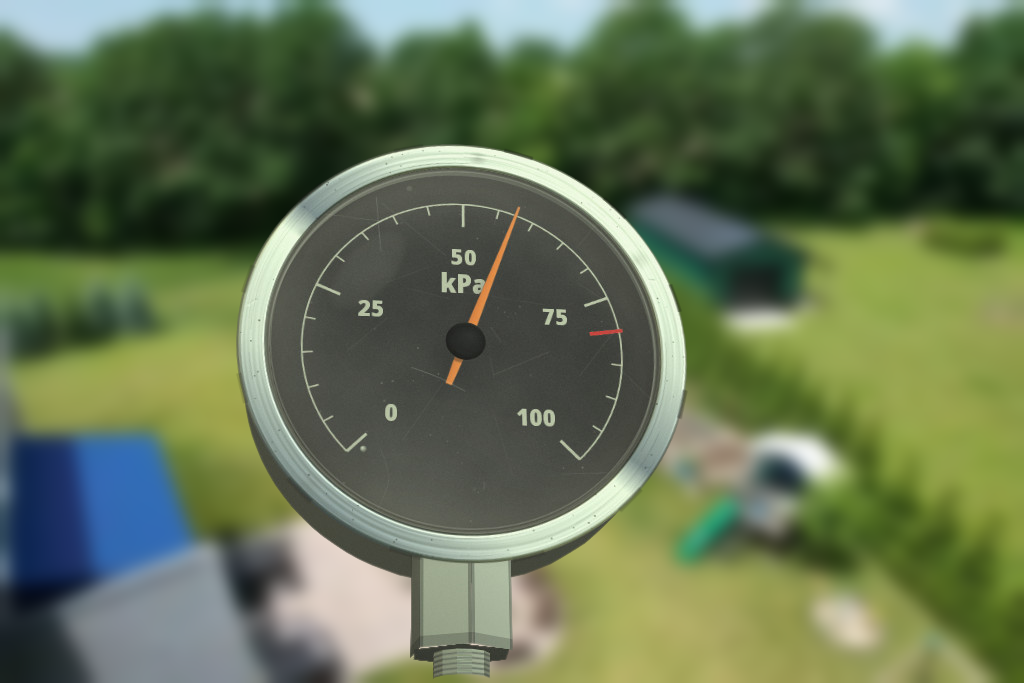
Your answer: 57.5 kPa
